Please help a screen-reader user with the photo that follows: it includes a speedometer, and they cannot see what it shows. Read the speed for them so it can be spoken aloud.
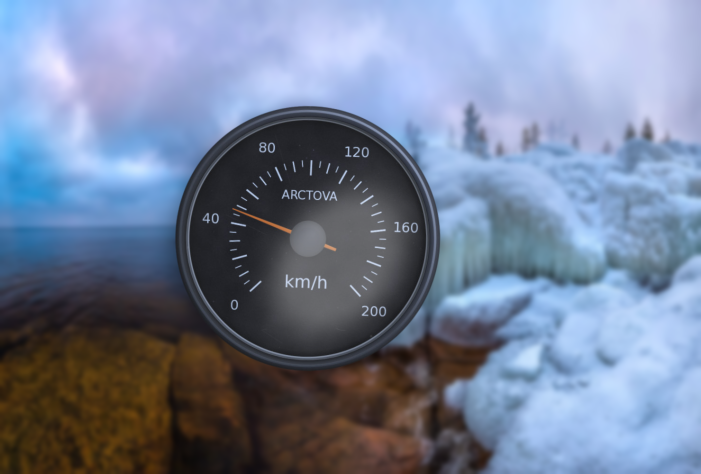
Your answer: 47.5 km/h
